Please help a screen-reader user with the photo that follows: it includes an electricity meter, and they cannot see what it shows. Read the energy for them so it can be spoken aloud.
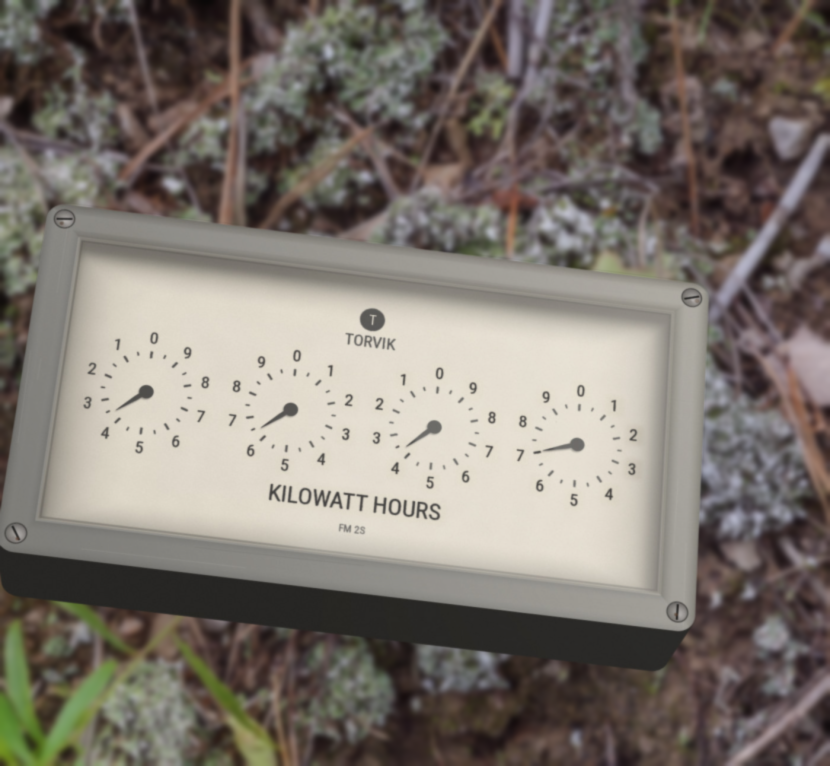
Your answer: 3637 kWh
